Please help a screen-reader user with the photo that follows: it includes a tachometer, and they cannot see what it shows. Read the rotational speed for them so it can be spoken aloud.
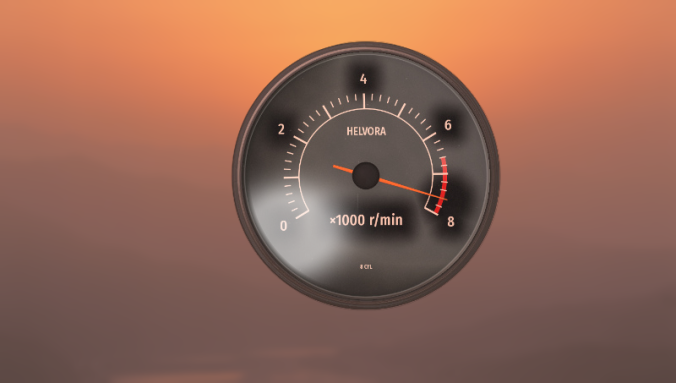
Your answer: 7600 rpm
